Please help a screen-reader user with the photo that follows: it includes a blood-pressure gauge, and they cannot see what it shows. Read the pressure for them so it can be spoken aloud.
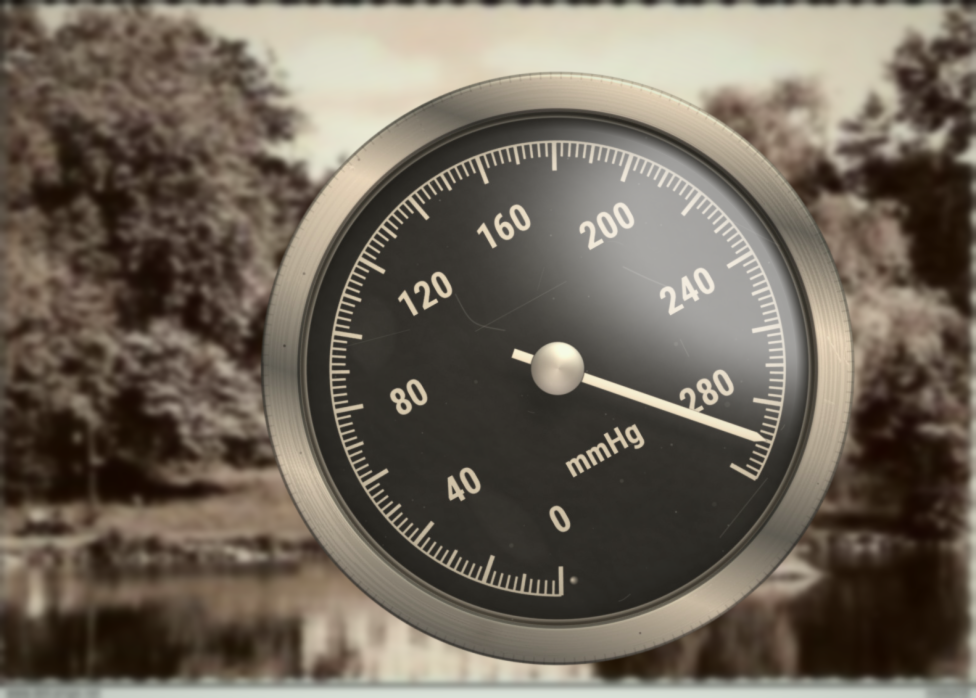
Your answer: 290 mmHg
